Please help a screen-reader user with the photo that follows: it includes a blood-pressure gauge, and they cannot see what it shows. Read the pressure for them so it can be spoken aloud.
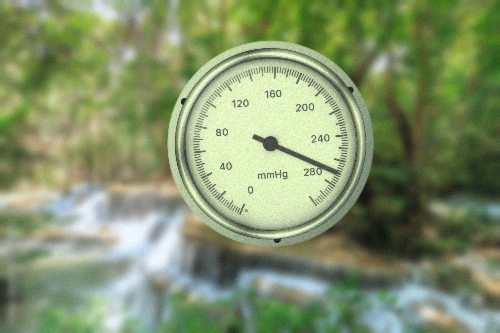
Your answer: 270 mmHg
